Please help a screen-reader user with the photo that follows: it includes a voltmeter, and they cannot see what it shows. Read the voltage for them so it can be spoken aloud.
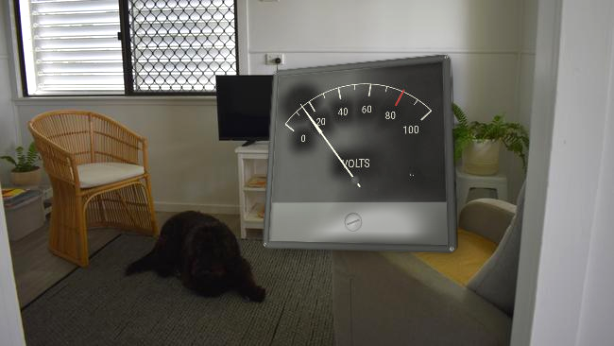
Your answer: 15 V
